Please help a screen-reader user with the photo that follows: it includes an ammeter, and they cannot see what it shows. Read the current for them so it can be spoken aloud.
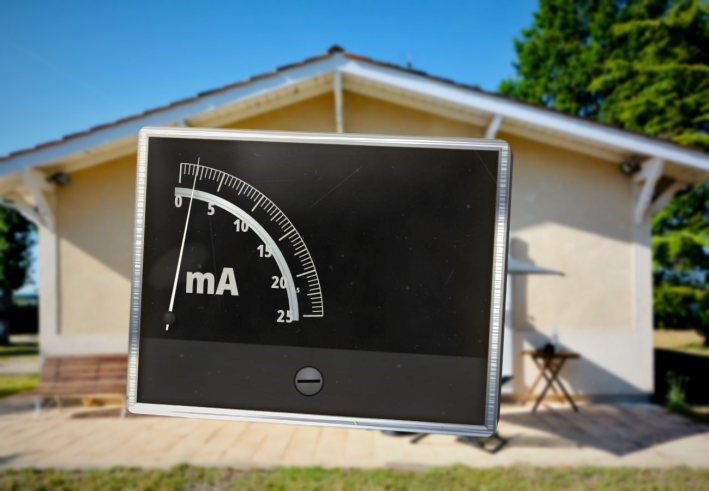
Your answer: 2 mA
